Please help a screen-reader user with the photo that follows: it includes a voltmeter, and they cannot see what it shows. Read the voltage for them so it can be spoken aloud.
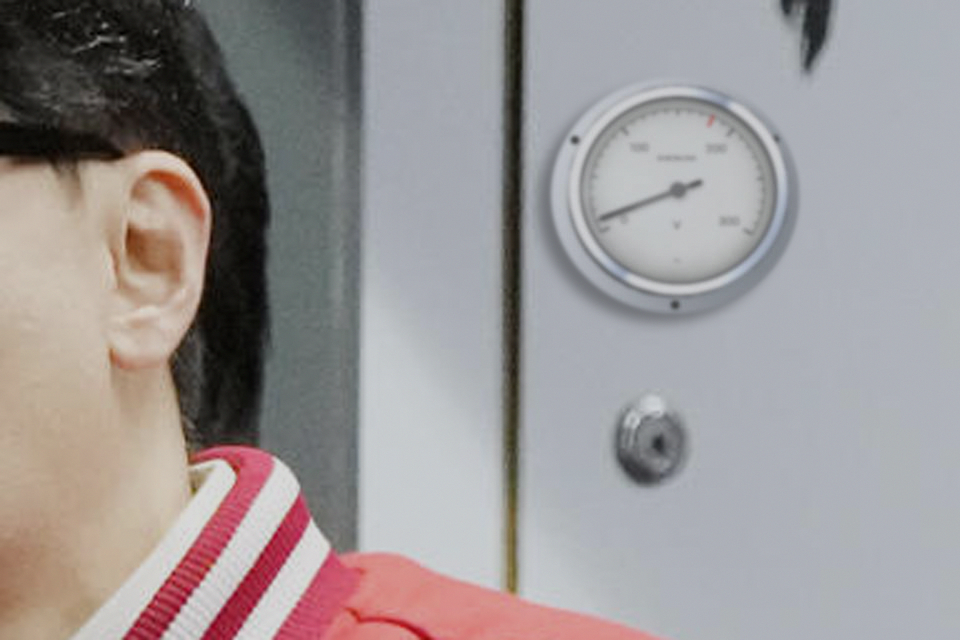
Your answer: 10 V
